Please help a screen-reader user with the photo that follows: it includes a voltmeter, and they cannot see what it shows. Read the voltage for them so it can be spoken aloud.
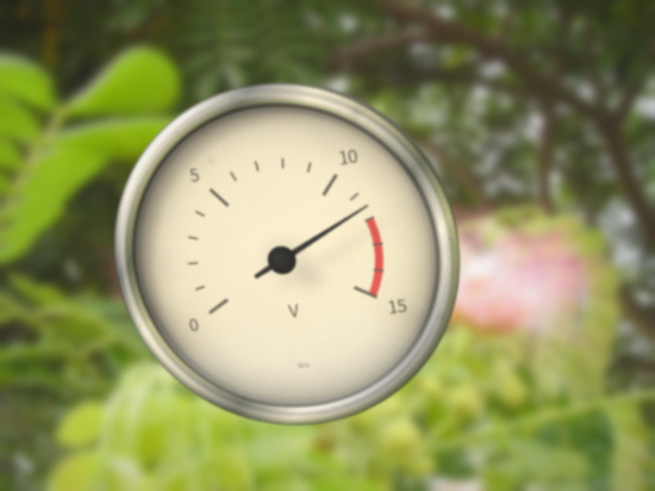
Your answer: 11.5 V
